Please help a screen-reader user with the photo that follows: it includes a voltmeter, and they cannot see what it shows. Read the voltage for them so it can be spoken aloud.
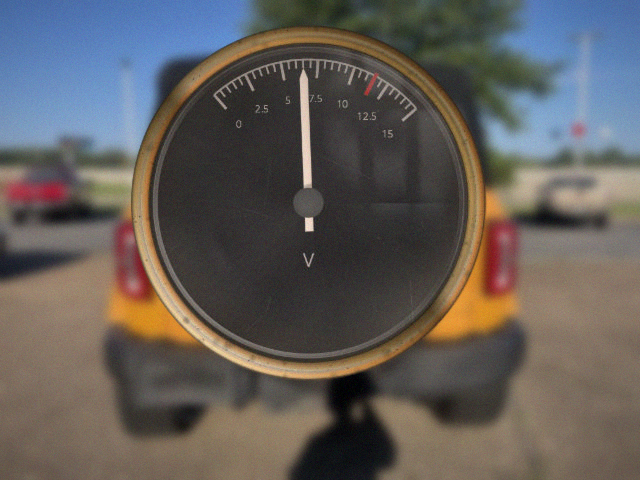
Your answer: 6.5 V
